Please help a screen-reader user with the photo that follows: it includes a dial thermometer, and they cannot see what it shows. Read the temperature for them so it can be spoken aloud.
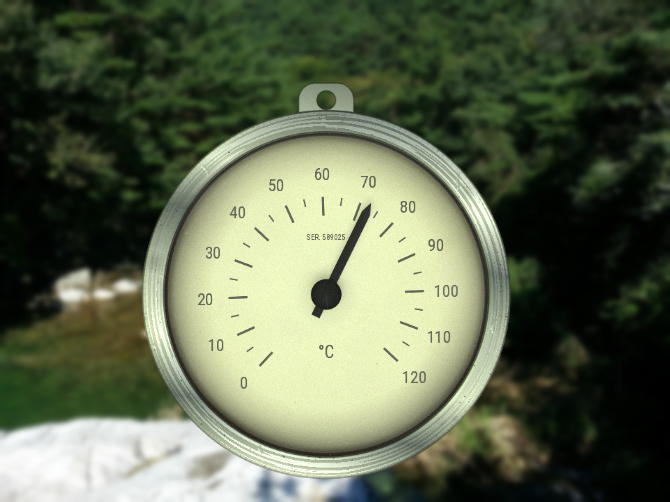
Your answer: 72.5 °C
